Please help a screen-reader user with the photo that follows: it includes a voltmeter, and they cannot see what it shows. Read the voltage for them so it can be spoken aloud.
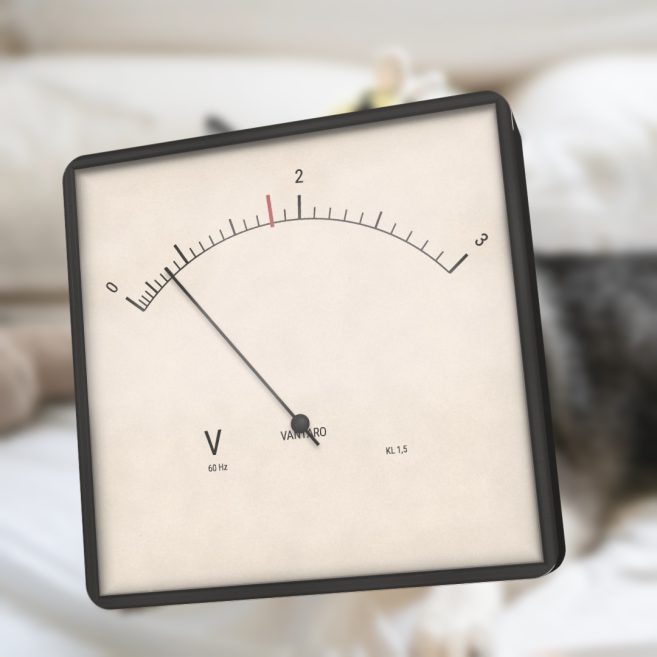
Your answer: 0.8 V
